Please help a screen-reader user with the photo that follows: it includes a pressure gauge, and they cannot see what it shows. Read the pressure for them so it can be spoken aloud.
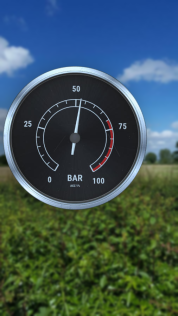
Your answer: 52.5 bar
